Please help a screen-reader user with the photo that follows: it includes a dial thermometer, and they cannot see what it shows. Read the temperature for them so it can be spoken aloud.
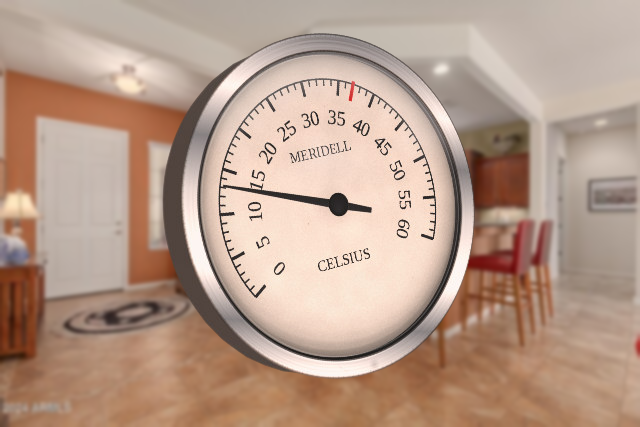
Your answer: 13 °C
